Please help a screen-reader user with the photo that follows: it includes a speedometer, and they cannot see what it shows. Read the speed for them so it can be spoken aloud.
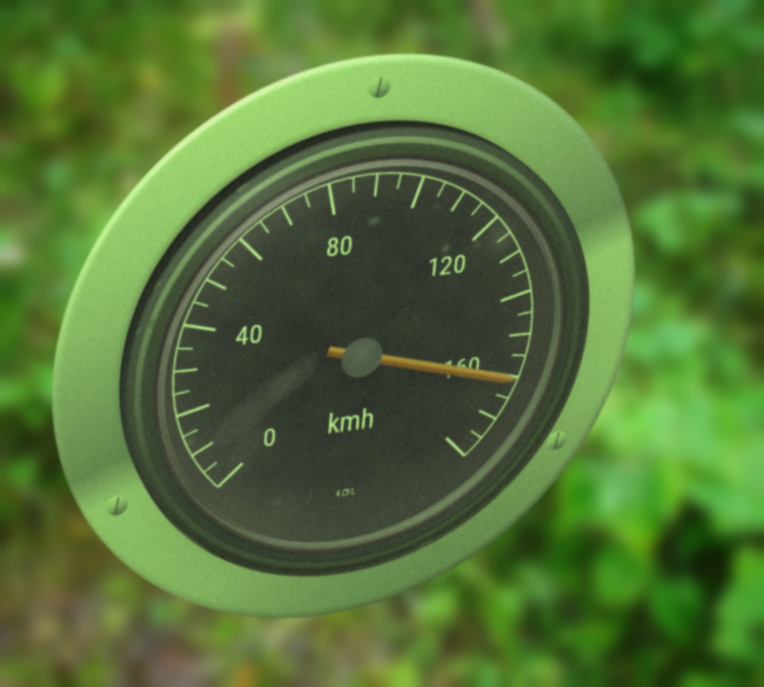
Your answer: 160 km/h
